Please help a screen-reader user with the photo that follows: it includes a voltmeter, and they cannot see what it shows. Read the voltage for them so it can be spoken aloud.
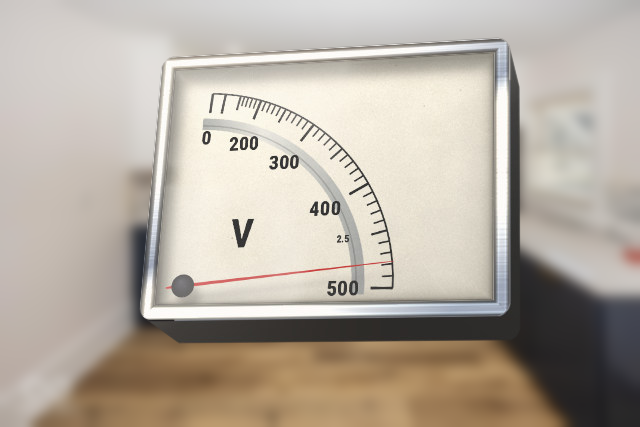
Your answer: 480 V
